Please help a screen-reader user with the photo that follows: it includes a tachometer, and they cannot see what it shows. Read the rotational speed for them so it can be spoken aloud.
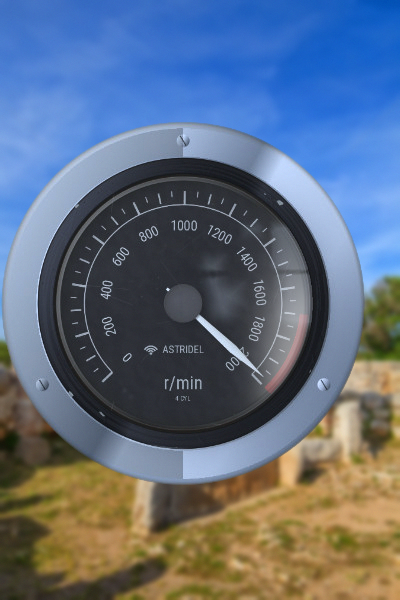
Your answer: 1975 rpm
